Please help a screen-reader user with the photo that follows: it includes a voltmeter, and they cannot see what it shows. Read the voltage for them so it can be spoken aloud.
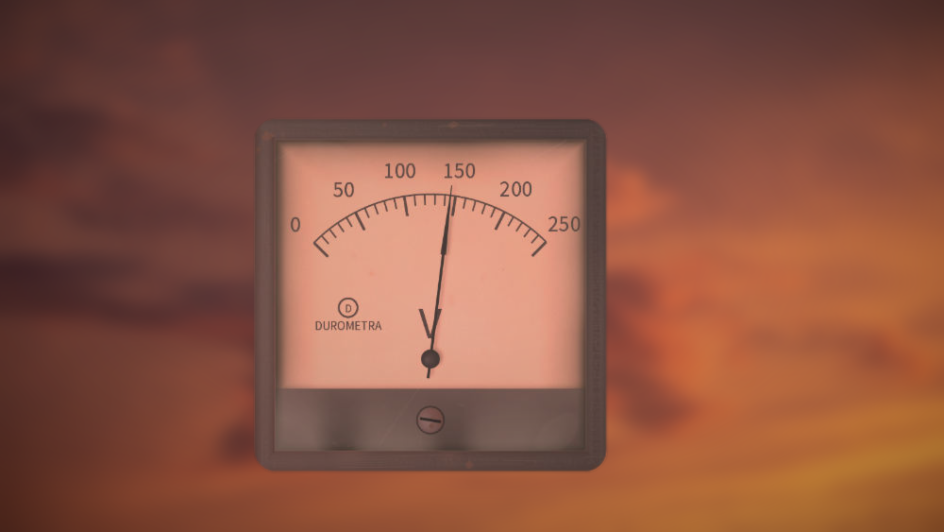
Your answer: 145 V
